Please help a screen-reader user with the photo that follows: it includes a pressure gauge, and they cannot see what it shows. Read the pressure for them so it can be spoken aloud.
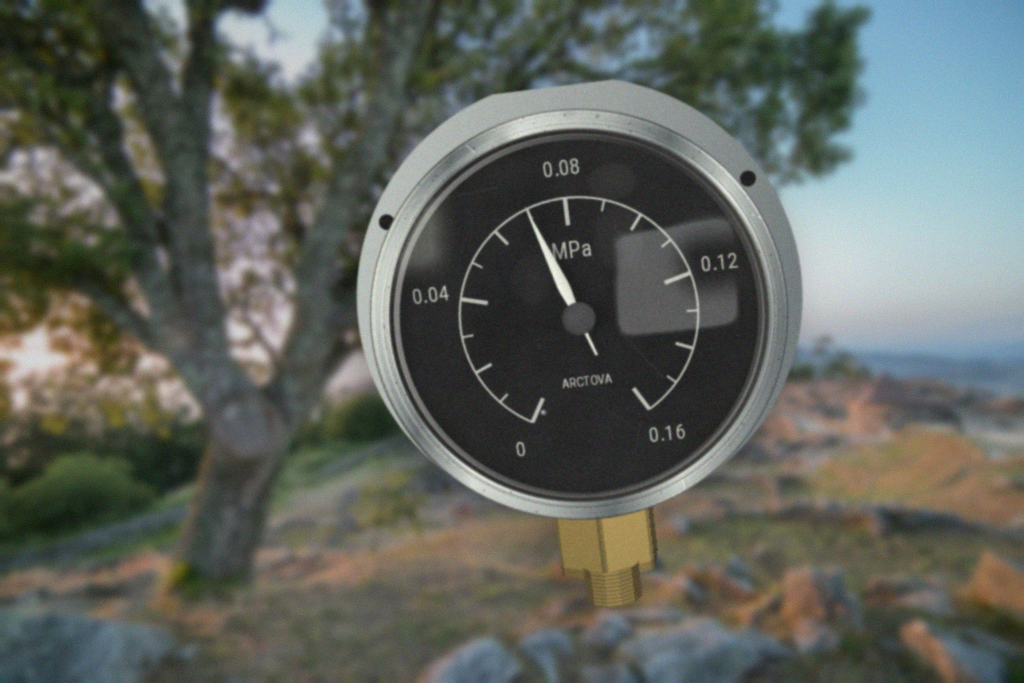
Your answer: 0.07 MPa
